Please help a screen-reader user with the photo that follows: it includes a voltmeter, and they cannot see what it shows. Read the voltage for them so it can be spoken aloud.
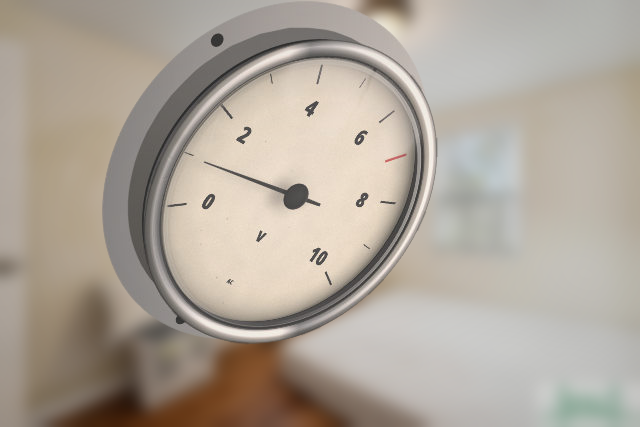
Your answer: 1 V
